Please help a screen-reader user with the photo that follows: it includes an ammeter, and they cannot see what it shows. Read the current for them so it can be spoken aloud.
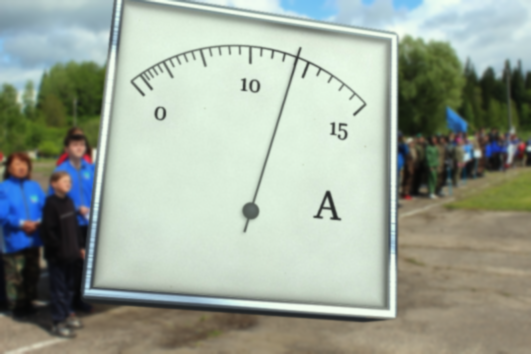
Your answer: 12 A
